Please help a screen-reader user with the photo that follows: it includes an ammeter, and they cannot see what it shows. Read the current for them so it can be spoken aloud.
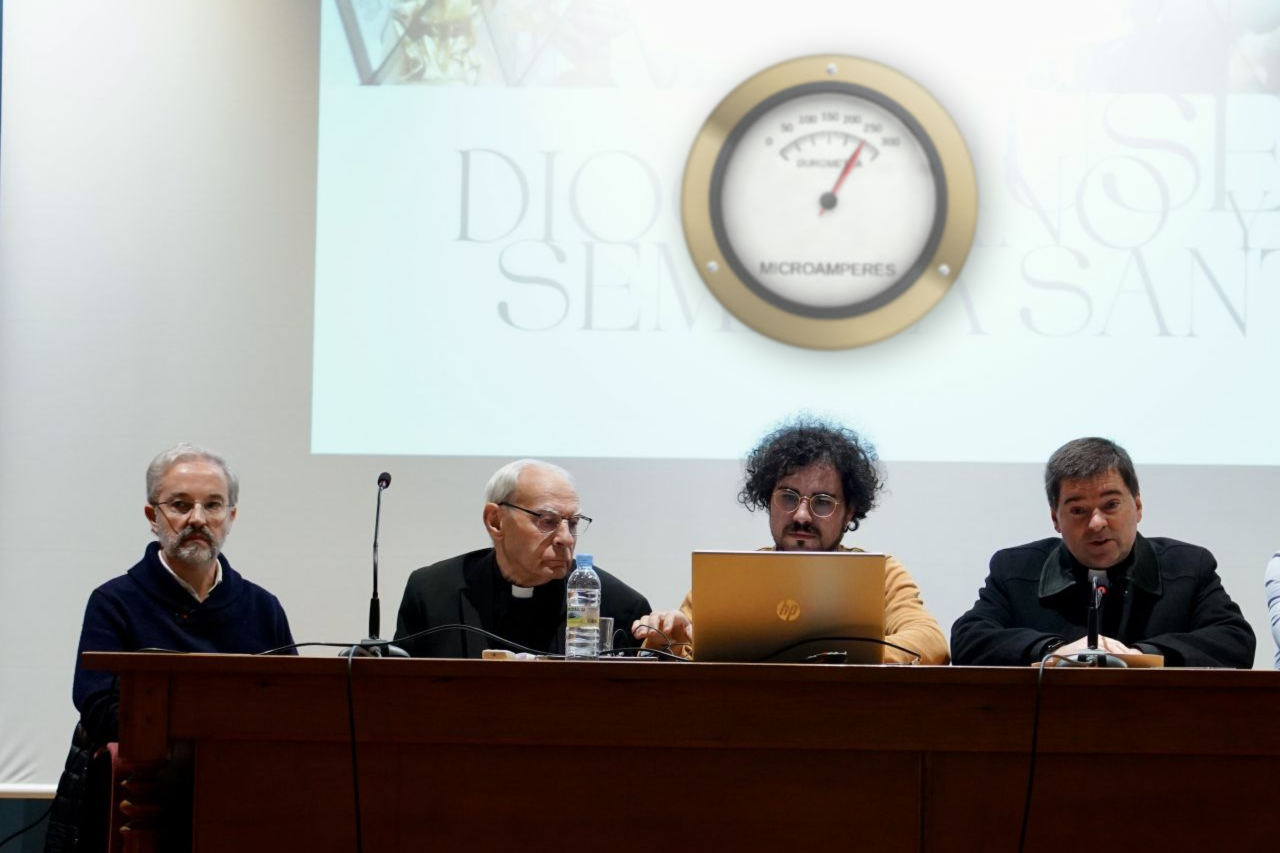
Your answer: 250 µA
